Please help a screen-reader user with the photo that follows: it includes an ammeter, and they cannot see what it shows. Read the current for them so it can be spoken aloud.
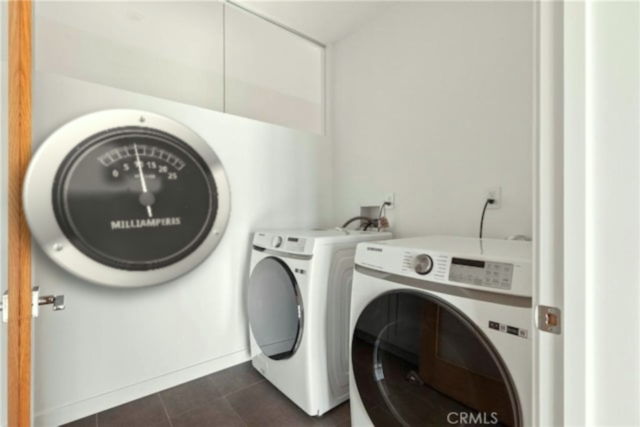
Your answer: 10 mA
